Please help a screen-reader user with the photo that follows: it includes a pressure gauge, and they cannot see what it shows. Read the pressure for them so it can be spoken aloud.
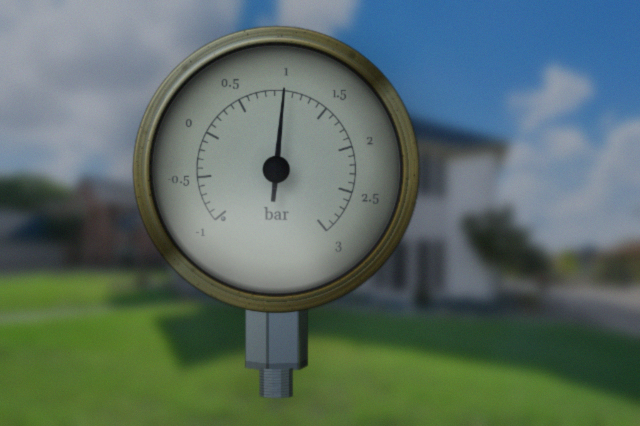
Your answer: 1 bar
